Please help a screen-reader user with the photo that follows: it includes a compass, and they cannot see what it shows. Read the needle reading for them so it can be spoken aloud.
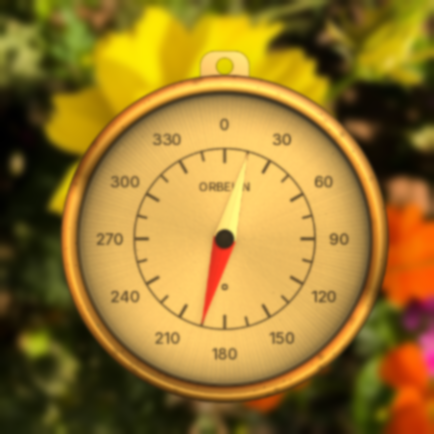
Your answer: 195 °
